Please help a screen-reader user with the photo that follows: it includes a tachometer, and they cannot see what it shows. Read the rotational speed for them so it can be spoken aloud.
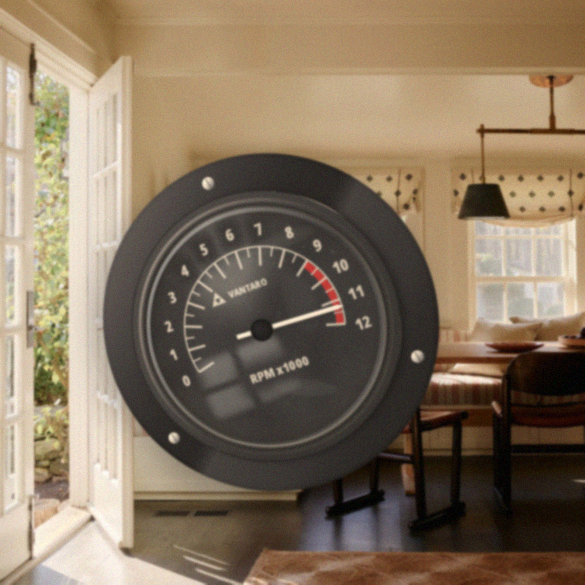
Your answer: 11250 rpm
